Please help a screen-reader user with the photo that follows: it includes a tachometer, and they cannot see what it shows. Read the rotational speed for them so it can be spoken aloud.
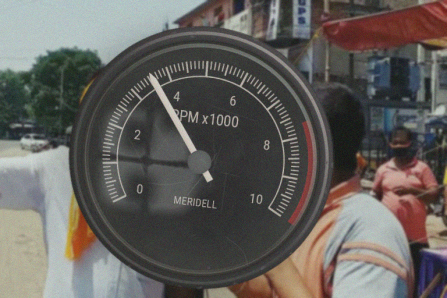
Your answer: 3600 rpm
